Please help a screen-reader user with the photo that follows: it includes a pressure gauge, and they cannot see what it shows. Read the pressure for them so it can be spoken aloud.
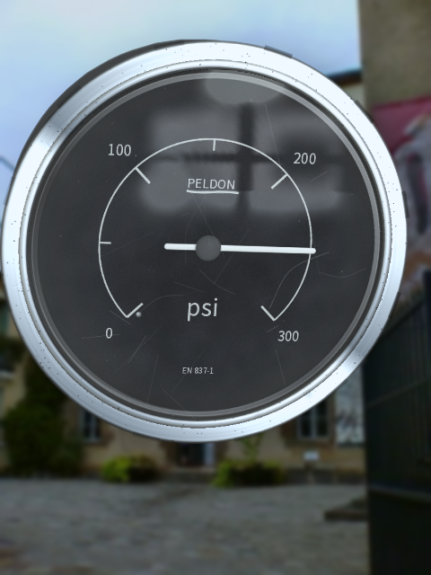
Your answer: 250 psi
